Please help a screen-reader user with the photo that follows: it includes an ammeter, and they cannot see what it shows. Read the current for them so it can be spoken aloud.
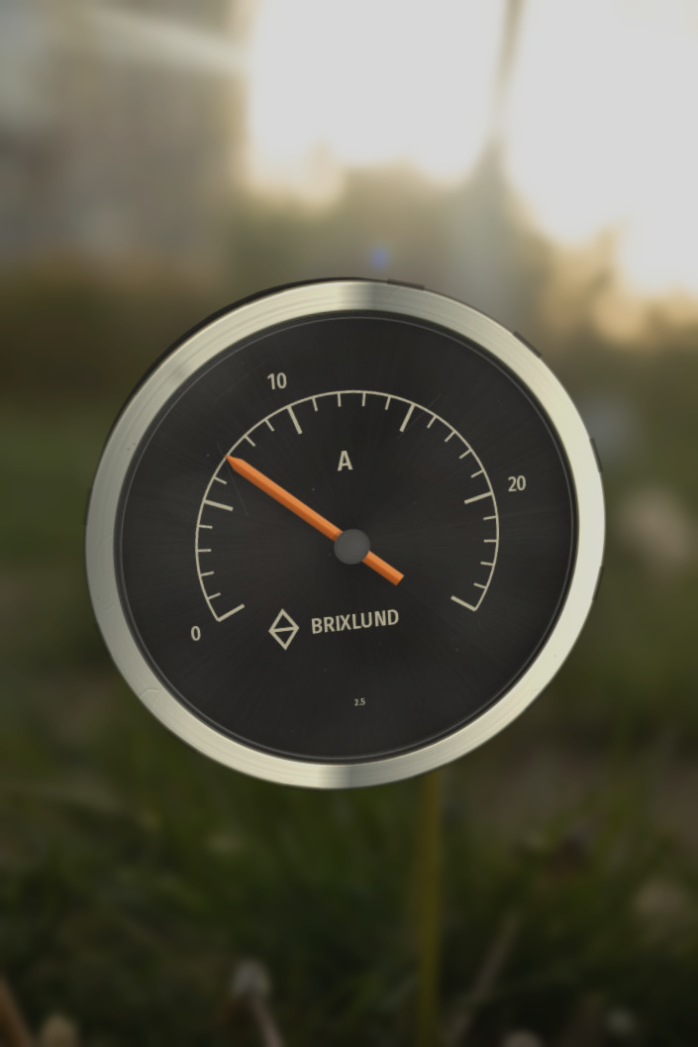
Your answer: 7 A
